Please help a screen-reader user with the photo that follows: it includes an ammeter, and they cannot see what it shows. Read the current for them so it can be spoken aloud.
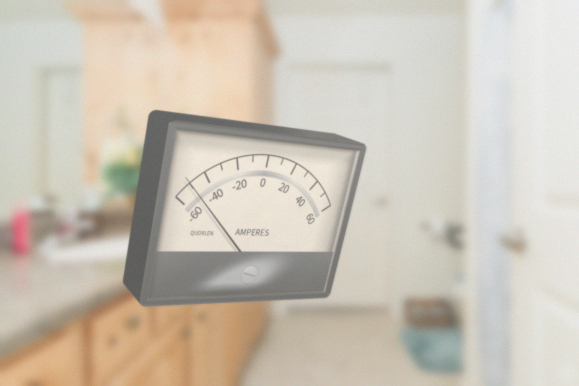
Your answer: -50 A
